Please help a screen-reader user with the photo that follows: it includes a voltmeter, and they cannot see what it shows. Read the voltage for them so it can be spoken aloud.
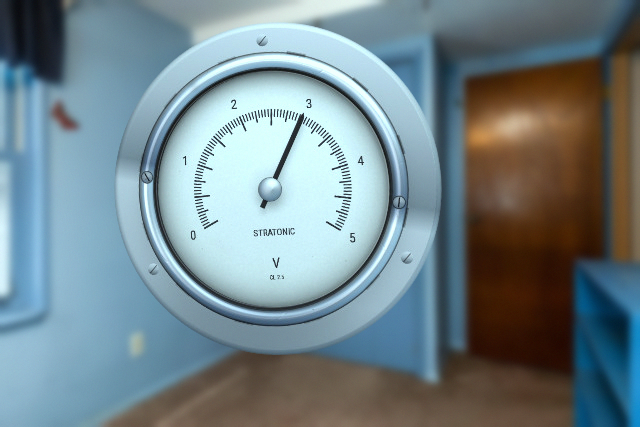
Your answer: 3 V
